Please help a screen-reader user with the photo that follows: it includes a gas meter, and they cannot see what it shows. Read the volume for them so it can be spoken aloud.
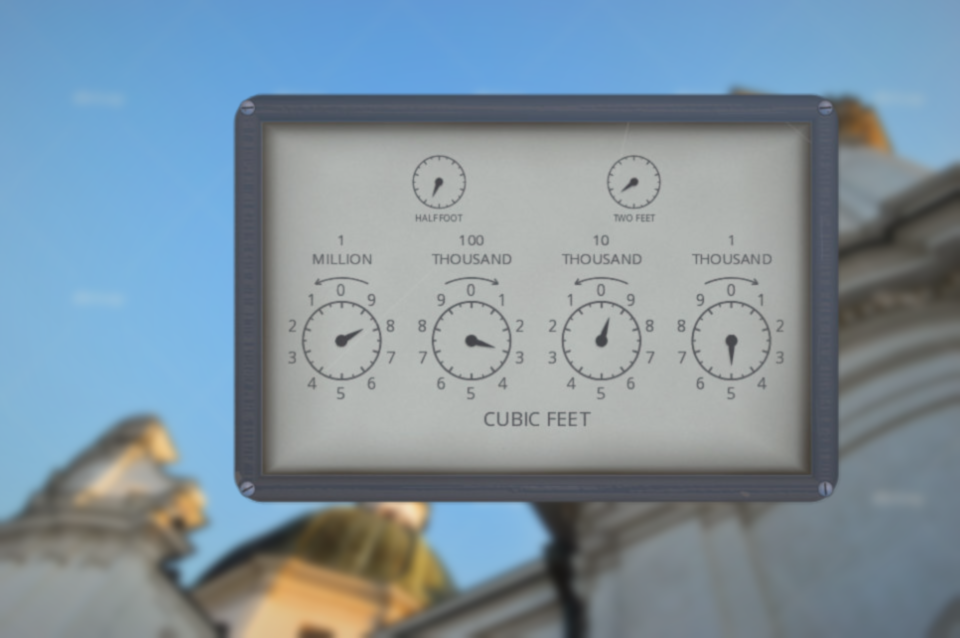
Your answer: 829500 ft³
